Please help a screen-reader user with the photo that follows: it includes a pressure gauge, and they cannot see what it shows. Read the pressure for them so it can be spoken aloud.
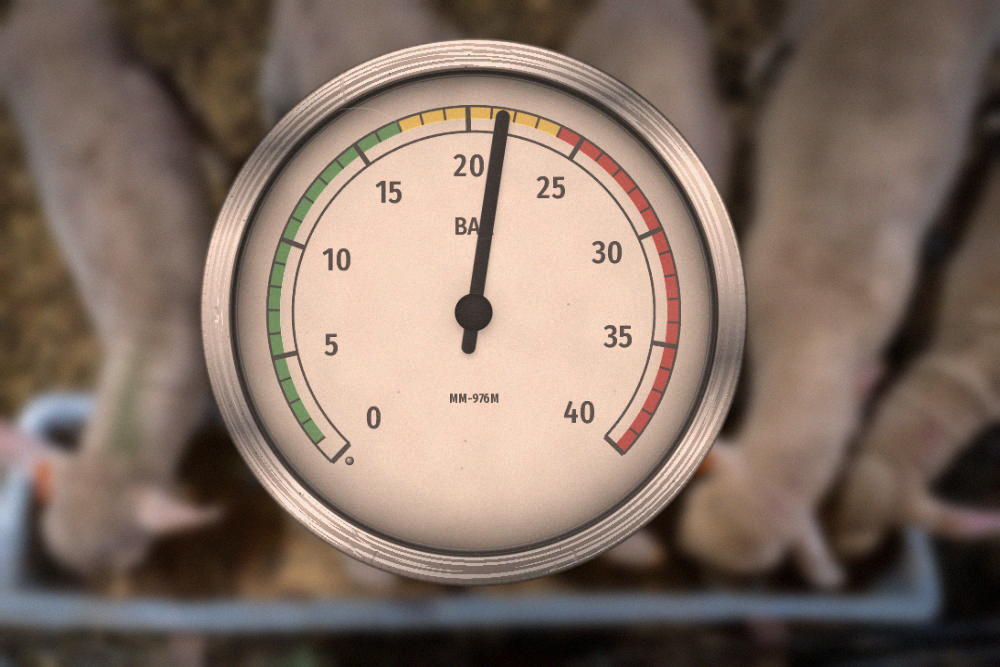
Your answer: 21.5 bar
